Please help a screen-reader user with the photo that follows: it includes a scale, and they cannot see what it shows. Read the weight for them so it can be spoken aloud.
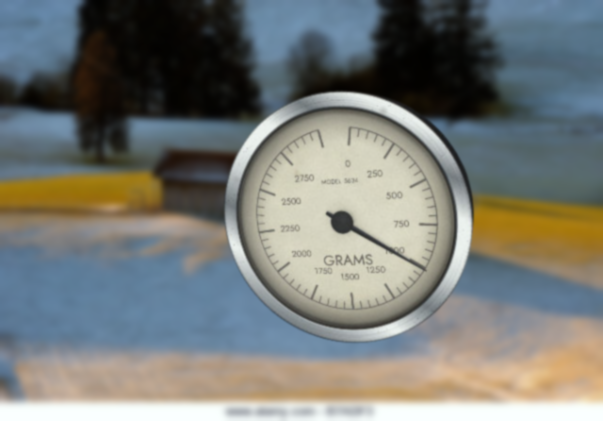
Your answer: 1000 g
